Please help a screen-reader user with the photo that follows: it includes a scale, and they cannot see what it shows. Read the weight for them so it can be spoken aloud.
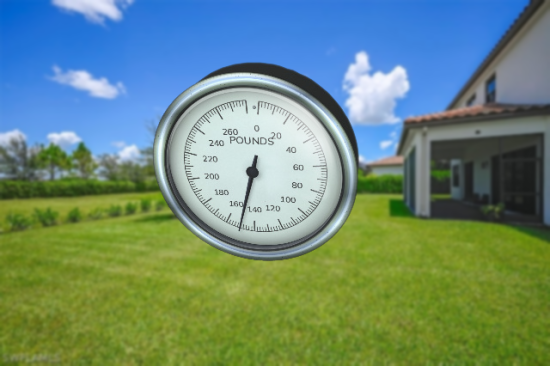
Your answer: 150 lb
